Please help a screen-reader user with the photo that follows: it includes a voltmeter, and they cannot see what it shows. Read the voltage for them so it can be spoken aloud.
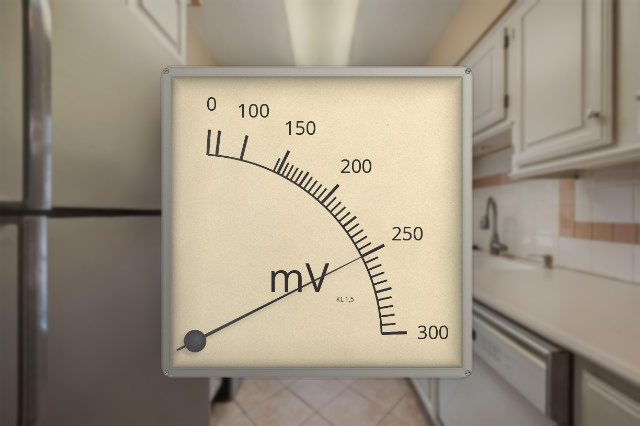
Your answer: 250 mV
